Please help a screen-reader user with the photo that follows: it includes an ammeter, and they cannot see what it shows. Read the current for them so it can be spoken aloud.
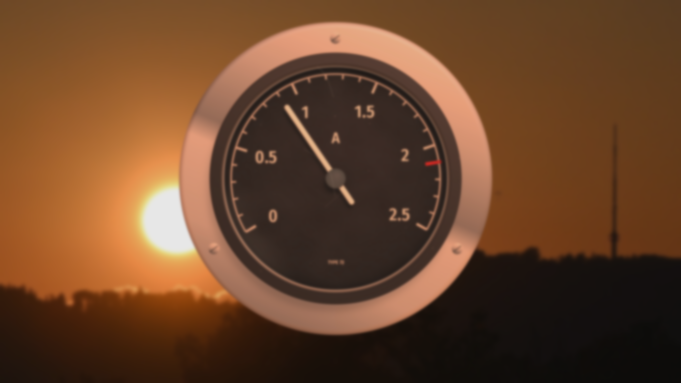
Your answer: 0.9 A
